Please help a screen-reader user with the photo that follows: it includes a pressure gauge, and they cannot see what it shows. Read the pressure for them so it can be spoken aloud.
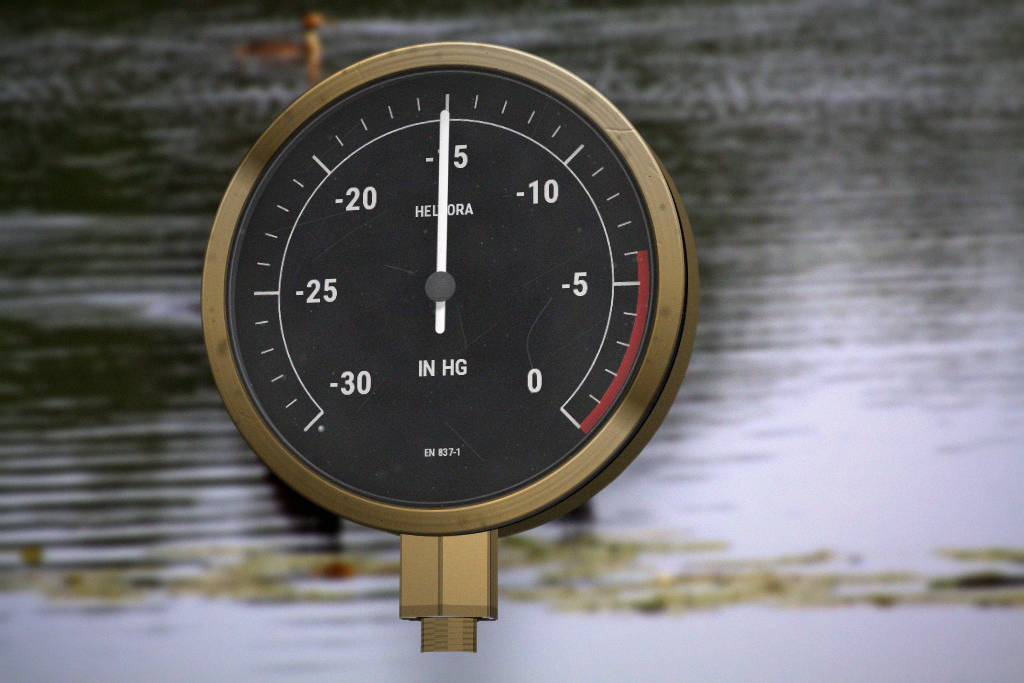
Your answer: -15 inHg
